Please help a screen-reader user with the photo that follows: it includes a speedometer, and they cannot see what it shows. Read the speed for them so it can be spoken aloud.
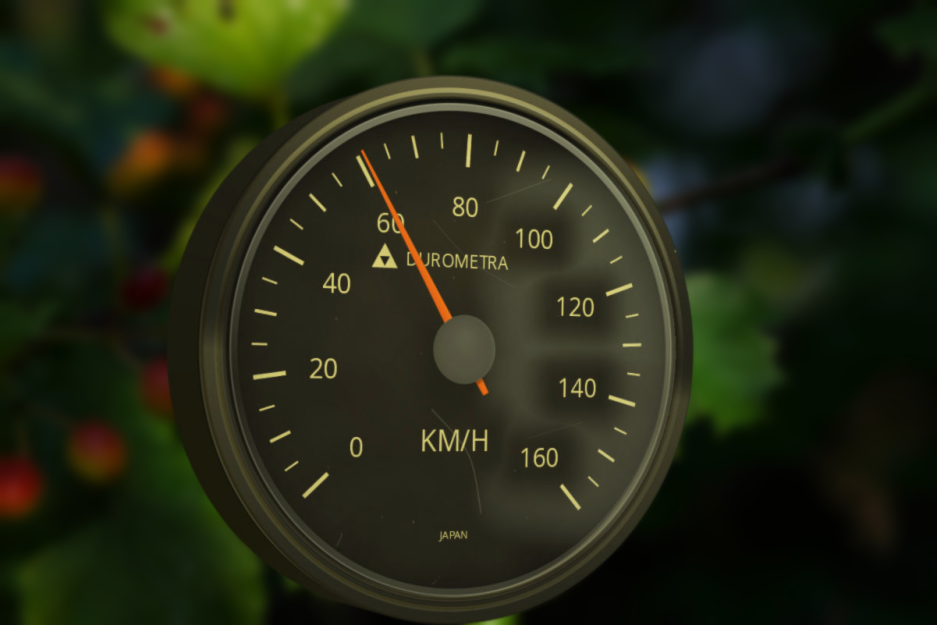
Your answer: 60 km/h
